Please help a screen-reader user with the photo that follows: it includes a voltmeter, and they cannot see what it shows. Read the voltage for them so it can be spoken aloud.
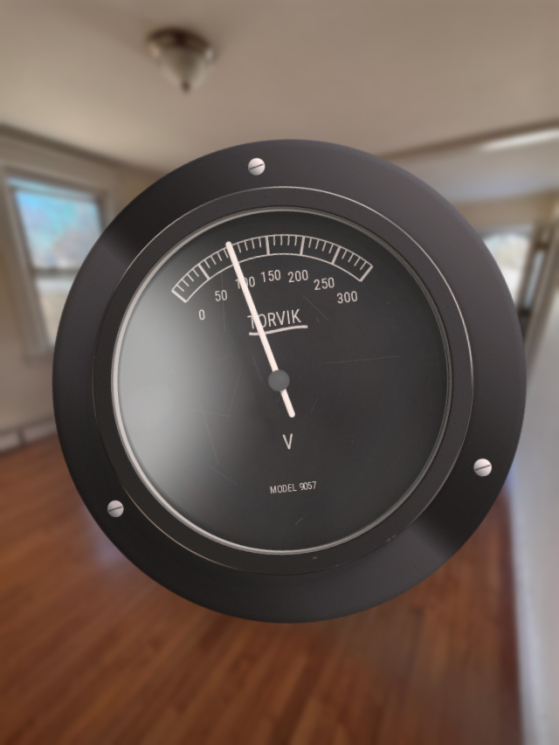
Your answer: 100 V
